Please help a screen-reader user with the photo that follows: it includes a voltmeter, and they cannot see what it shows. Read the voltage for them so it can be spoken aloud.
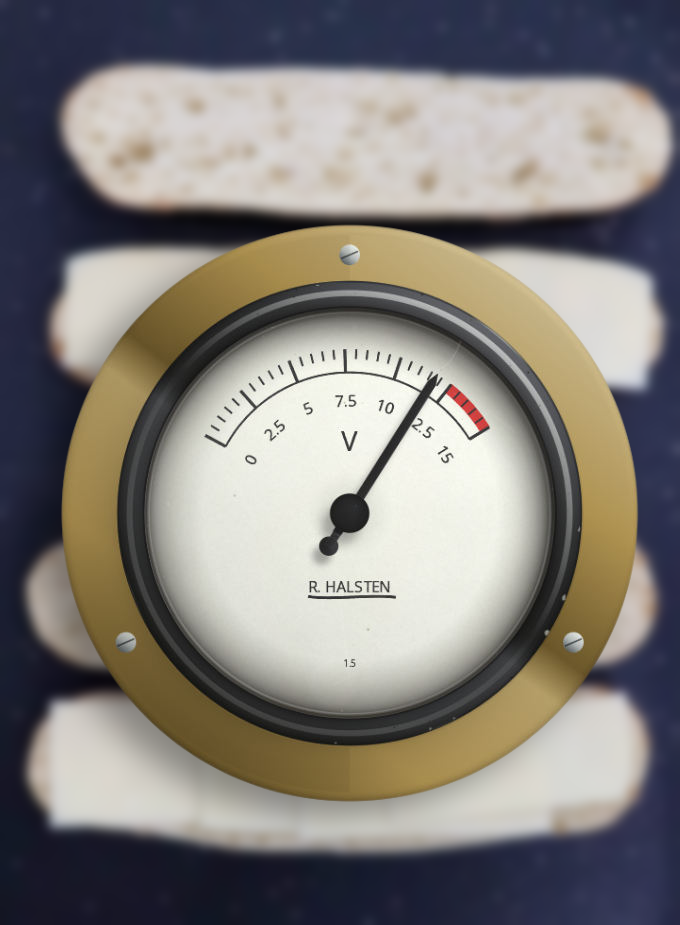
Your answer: 11.75 V
